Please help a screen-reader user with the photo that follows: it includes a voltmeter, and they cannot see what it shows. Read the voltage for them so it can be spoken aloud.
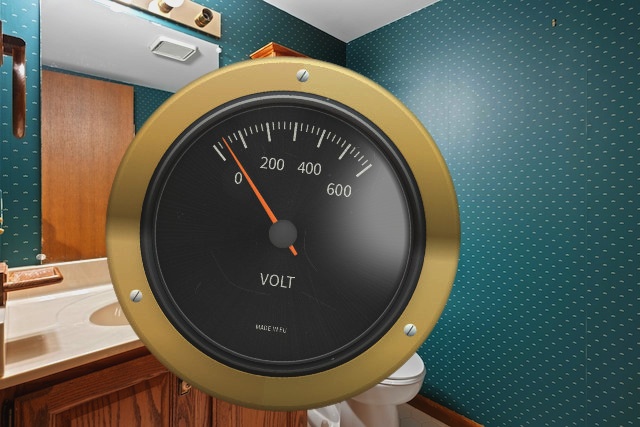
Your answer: 40 V
